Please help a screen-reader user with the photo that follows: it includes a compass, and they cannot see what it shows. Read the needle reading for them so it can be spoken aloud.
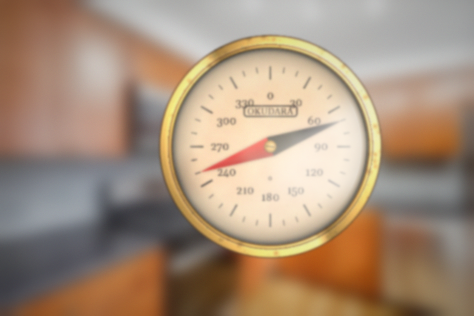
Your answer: 250 °
